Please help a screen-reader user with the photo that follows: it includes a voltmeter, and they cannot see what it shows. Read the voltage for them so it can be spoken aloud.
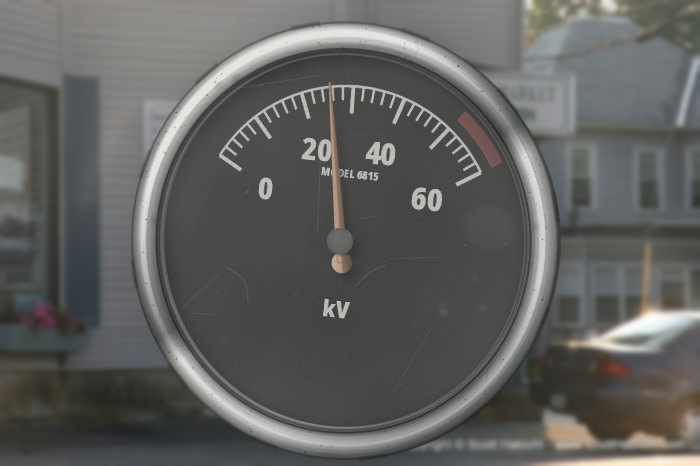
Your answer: 26 kV
